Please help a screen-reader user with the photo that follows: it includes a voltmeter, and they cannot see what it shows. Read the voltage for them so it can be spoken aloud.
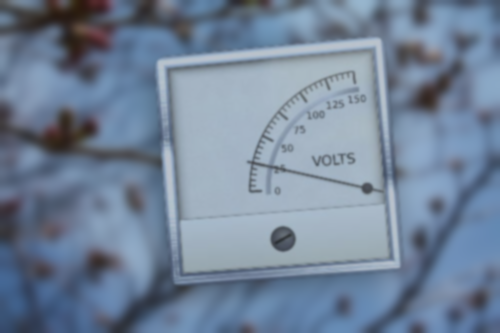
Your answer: 25 V
